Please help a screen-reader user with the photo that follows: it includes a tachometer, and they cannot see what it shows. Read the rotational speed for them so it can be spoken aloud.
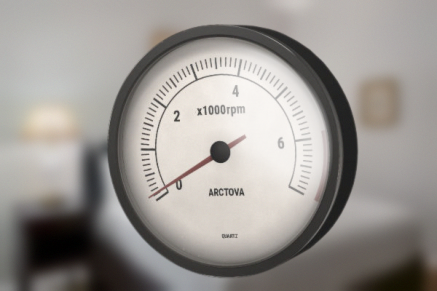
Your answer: 100 rpm
